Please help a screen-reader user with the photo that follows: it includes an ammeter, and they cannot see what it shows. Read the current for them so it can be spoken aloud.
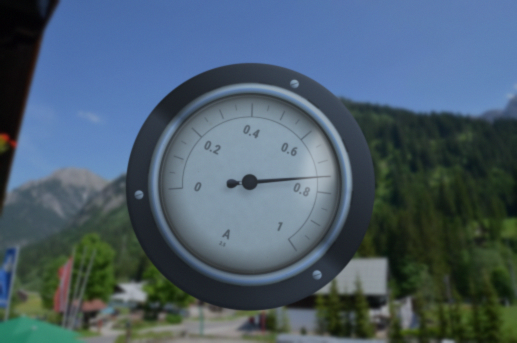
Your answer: 0.75 A
